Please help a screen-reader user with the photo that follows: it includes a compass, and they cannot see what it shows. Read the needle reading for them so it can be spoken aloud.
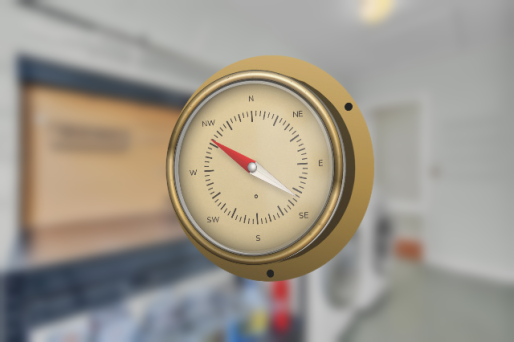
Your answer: 305 °
